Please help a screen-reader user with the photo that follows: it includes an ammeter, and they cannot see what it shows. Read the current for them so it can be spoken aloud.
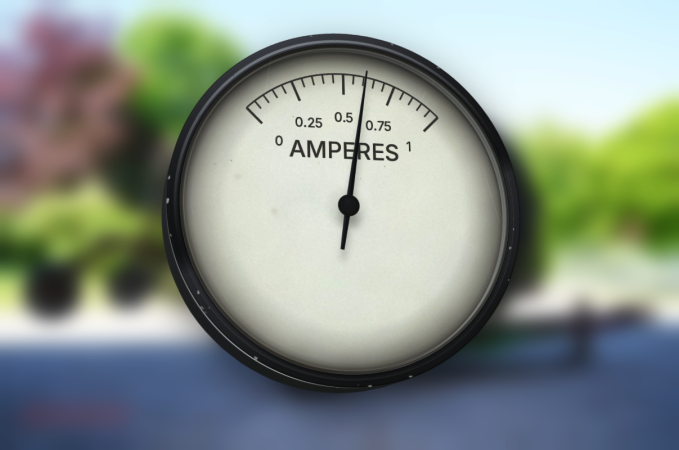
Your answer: 0.6 A
